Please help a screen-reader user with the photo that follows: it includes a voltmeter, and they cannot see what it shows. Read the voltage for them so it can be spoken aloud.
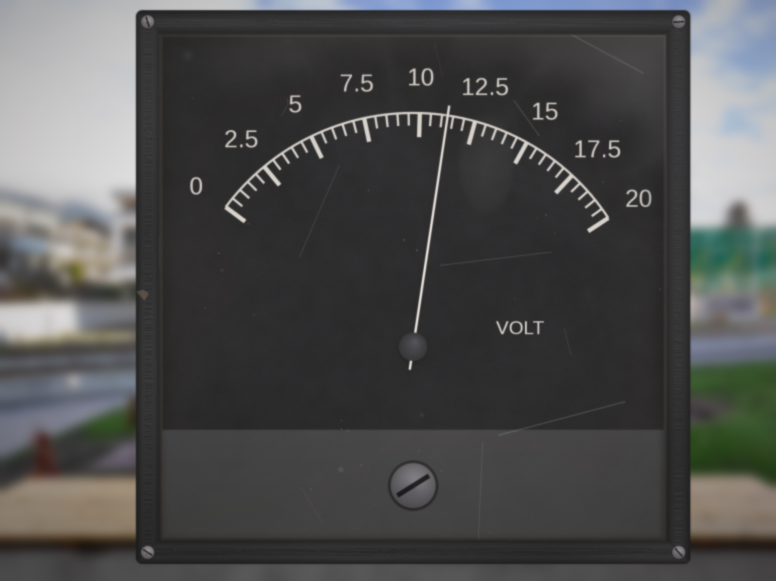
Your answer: 11.25 V
